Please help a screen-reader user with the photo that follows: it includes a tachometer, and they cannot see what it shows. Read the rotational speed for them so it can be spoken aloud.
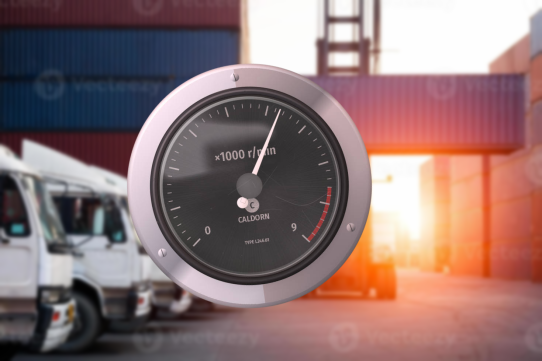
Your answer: 5300 rpm
